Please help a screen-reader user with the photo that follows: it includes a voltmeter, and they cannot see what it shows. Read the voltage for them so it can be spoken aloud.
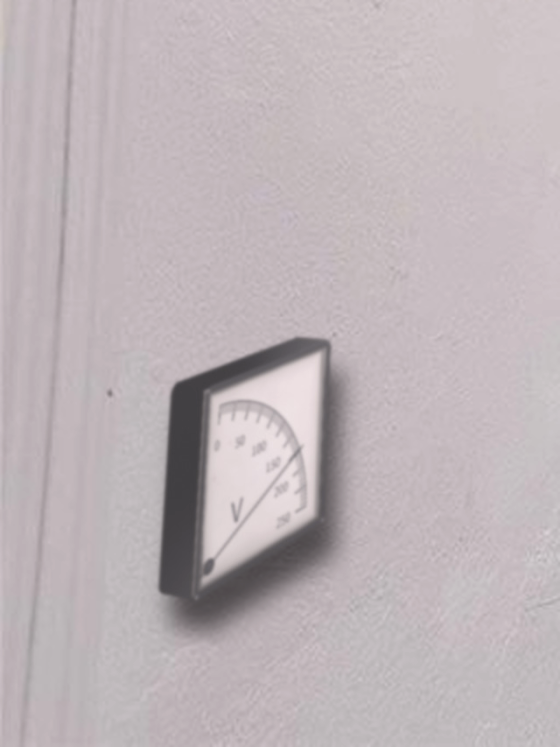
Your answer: 175 V
